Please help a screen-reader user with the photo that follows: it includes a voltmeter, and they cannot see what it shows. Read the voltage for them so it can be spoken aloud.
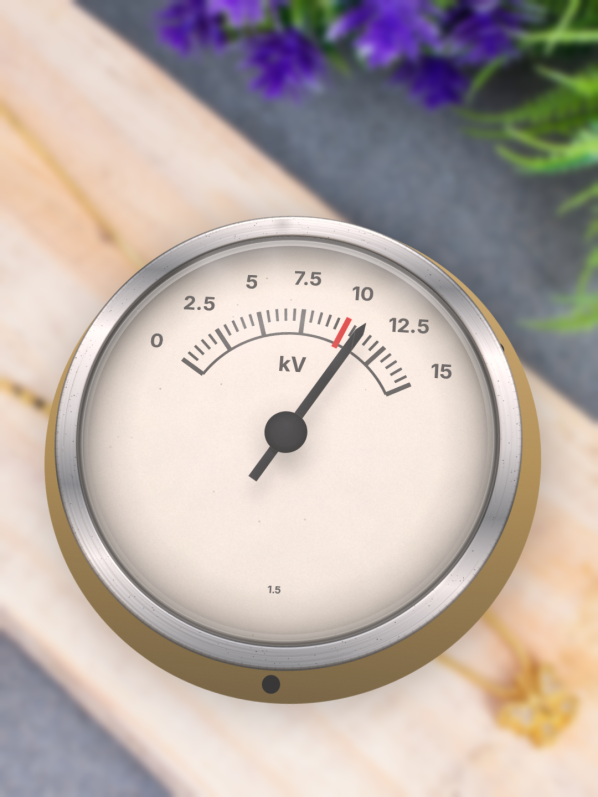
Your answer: 11 kV
